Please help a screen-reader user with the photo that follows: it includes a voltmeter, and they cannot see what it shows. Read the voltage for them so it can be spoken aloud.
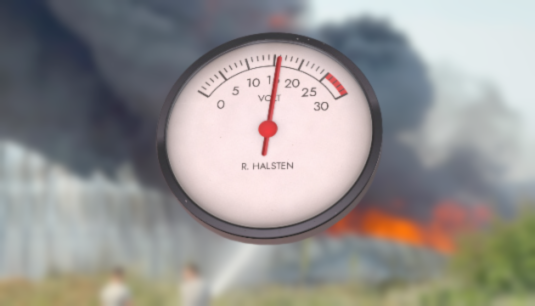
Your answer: 16 V
